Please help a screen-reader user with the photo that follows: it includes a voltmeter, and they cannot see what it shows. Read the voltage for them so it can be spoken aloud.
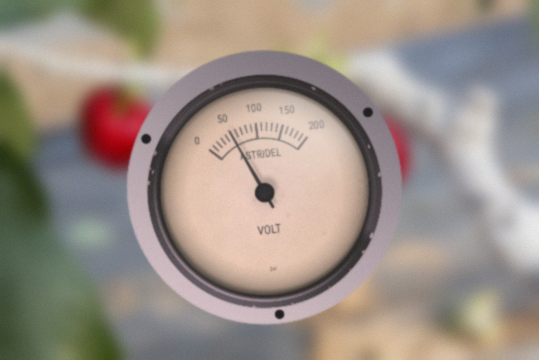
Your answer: 50 V
